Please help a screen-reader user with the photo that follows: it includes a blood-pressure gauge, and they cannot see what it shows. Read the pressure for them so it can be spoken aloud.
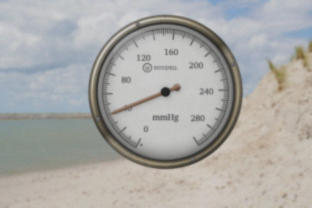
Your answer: 40 mmHg
